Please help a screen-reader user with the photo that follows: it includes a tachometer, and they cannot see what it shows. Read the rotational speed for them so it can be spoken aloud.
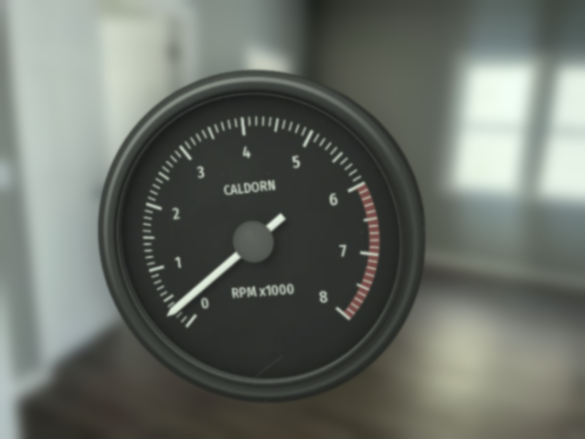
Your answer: 300 rpm
